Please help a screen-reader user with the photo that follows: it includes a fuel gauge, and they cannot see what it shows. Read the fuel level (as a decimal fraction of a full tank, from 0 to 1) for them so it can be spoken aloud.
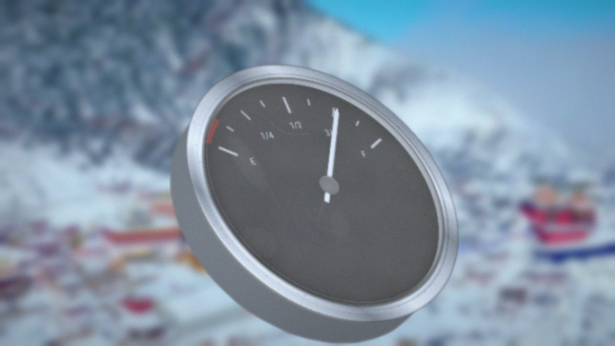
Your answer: 0.75
